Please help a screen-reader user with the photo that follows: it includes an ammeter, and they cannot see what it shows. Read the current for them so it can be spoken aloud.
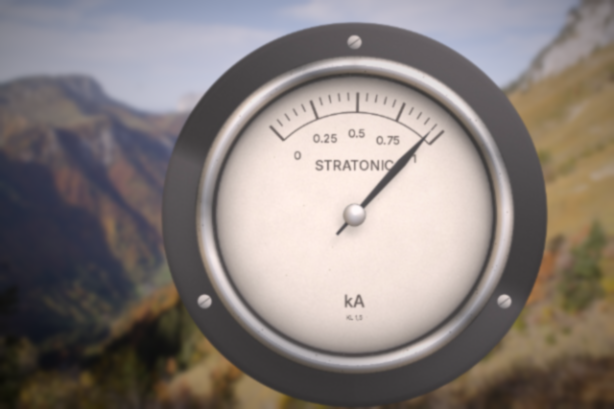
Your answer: 0.95 kA
